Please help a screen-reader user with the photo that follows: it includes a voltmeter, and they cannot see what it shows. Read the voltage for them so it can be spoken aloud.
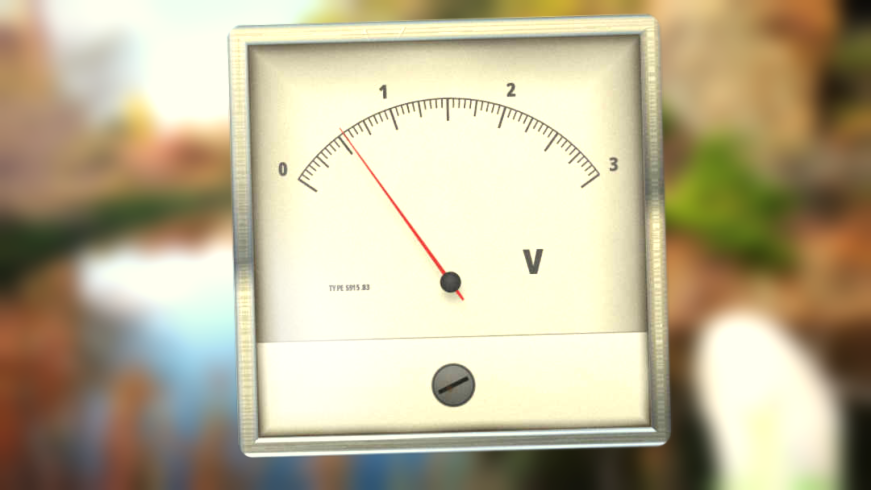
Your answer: 0.55 V
